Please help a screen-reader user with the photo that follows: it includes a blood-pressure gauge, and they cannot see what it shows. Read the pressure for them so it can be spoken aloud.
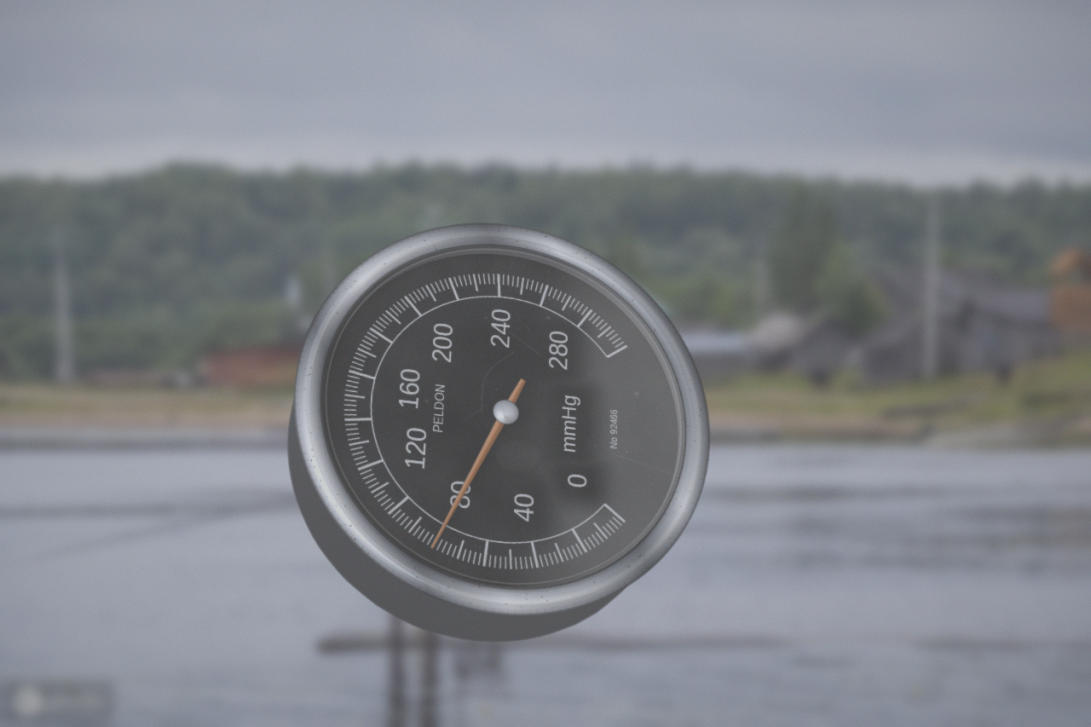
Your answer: 80 mmHg
